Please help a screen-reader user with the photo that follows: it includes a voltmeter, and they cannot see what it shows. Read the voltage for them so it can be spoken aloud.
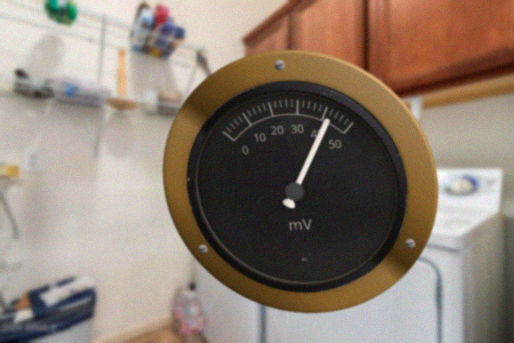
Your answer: 42 mV
